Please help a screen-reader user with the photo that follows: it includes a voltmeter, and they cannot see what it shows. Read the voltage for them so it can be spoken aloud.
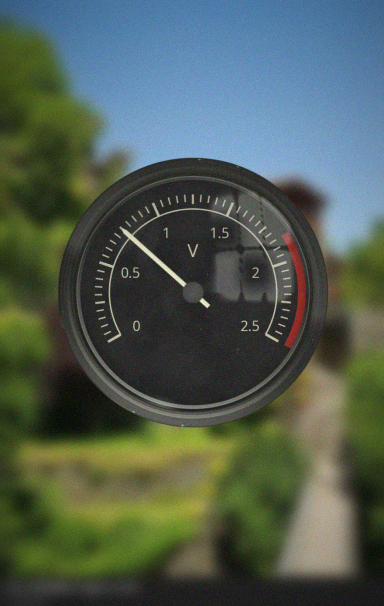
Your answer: 0.75 V
